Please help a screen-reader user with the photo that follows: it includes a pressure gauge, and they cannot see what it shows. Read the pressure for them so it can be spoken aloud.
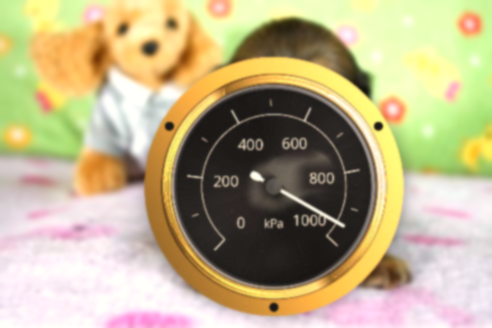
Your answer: 950 kPa
